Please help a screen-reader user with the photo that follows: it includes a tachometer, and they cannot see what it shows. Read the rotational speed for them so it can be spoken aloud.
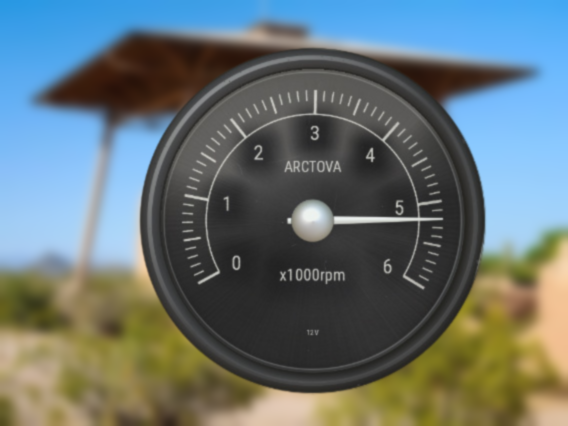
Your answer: 5200 rpm
